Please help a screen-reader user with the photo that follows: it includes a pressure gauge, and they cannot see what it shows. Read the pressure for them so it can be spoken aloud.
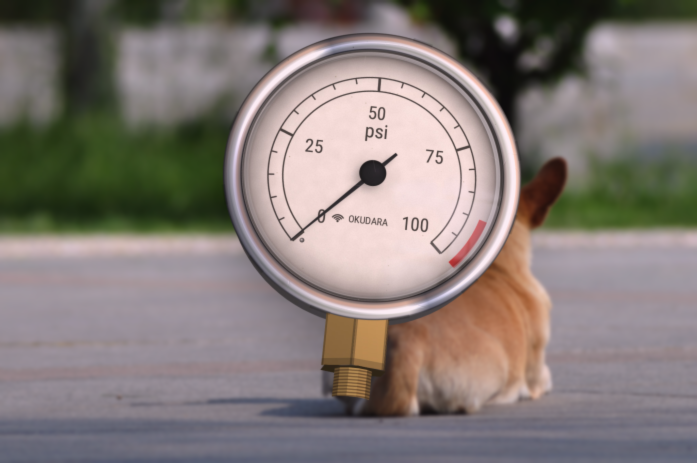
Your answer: 0 psi
